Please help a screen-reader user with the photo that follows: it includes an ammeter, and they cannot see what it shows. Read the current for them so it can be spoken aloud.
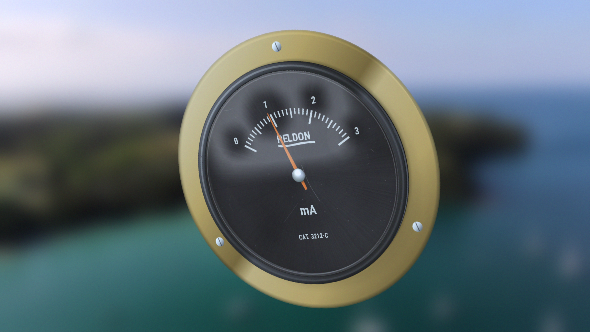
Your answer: 1 mA
